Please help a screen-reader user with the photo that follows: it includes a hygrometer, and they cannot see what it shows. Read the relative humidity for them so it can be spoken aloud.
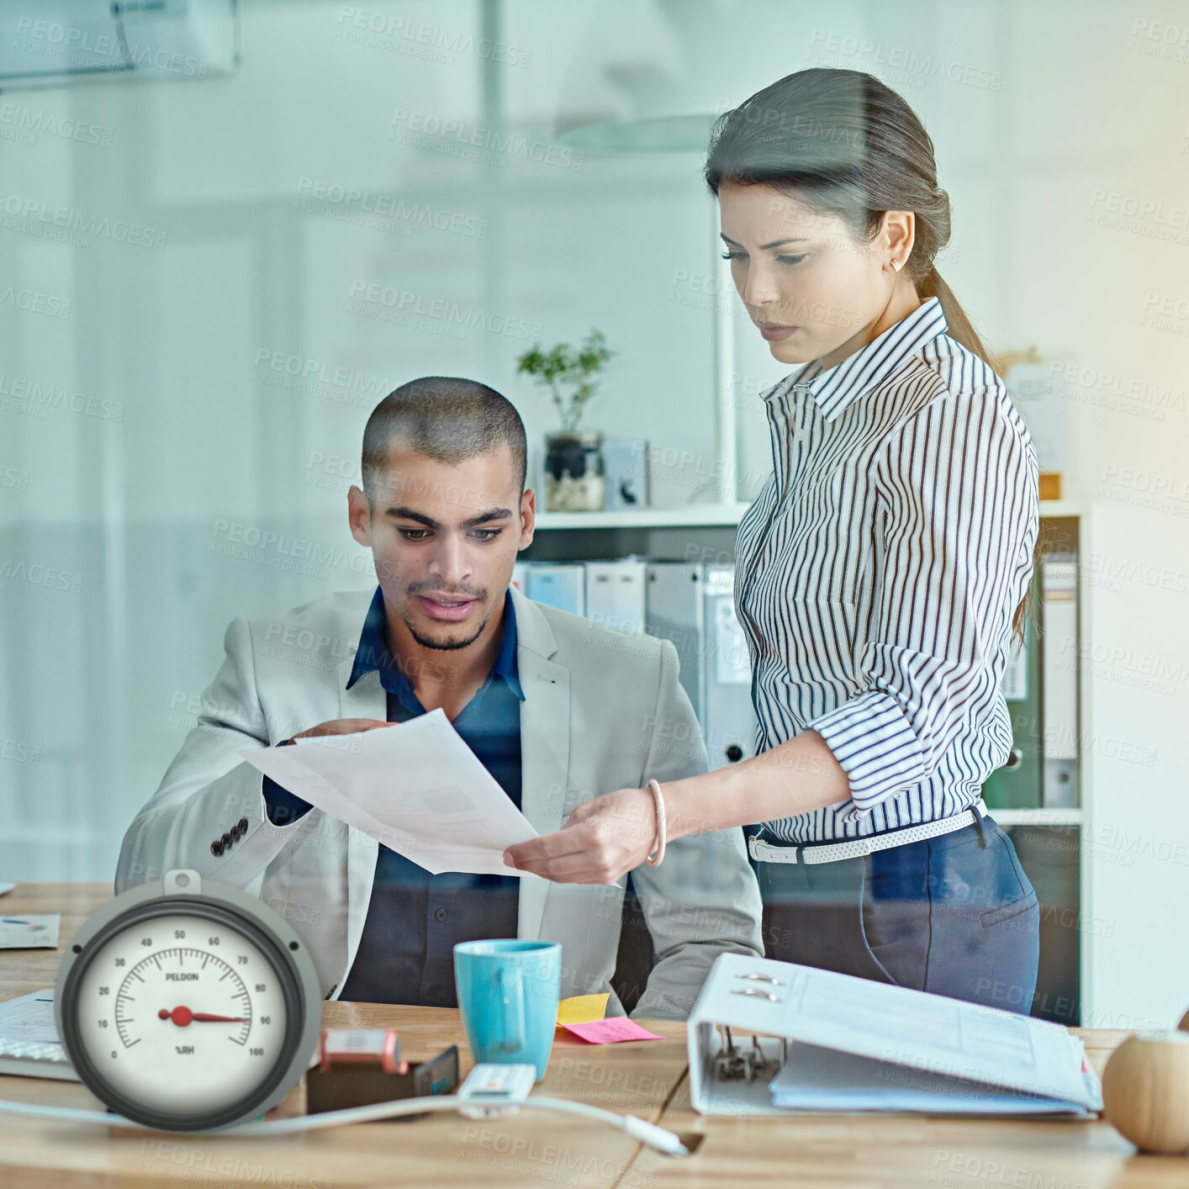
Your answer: 90 %
